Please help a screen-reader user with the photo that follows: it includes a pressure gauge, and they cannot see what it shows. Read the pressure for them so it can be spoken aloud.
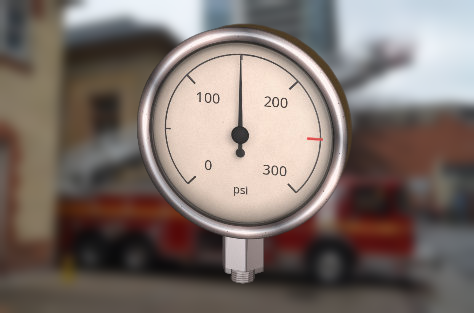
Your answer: 150 psi
